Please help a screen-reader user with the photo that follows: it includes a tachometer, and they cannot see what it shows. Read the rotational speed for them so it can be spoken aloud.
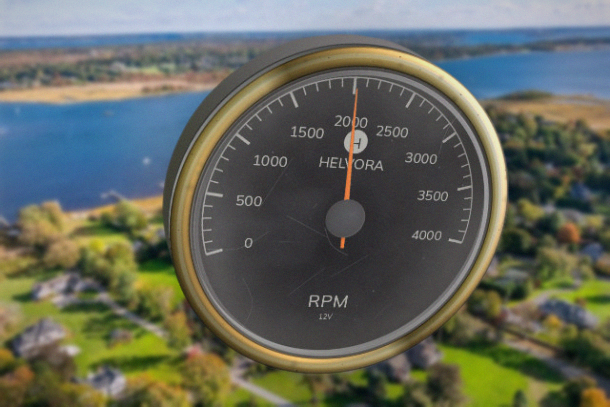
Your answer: 2000 rpm
